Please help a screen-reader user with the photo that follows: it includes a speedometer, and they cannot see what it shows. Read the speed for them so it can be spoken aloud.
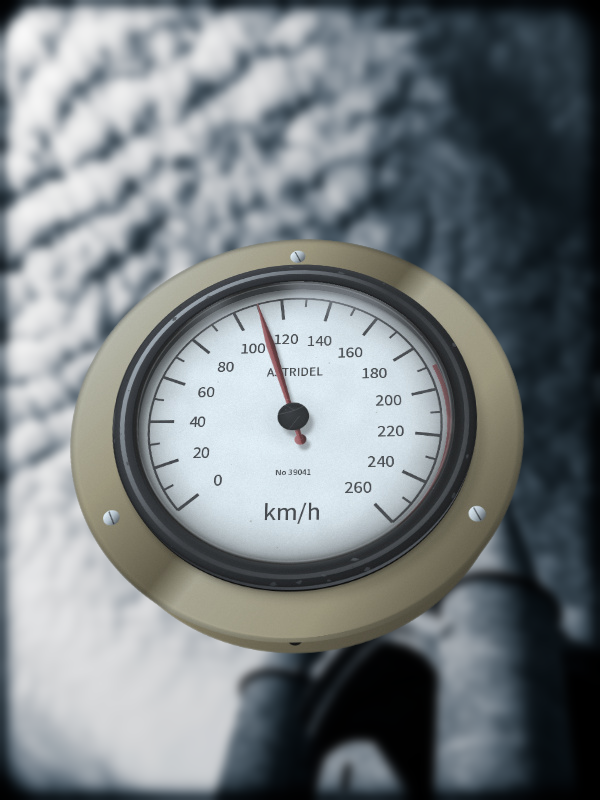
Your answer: 110 km/h
